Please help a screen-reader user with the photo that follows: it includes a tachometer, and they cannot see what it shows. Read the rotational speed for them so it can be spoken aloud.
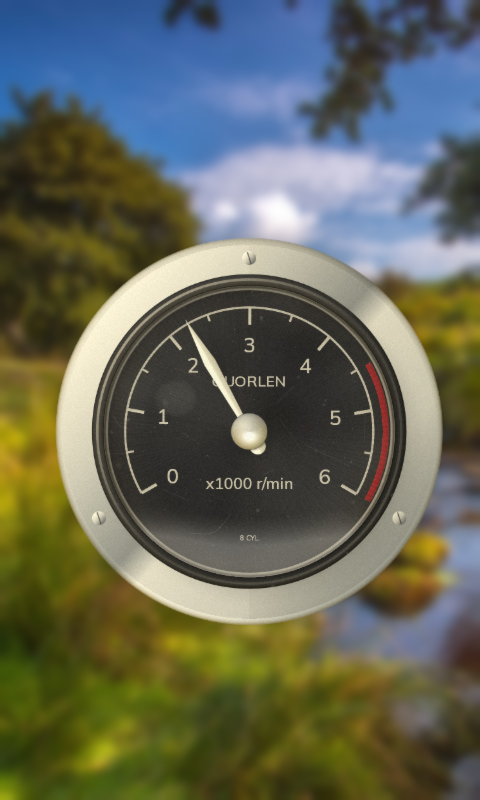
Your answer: 2250 rpm
